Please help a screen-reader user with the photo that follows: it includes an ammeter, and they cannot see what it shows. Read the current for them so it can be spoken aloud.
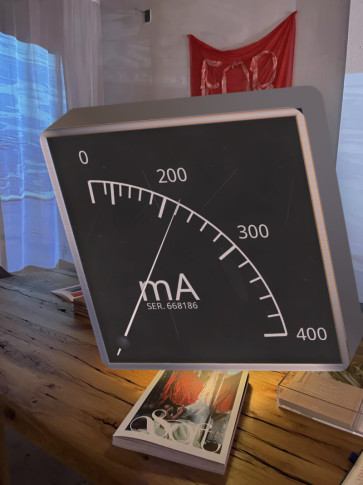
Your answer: 220 mA
